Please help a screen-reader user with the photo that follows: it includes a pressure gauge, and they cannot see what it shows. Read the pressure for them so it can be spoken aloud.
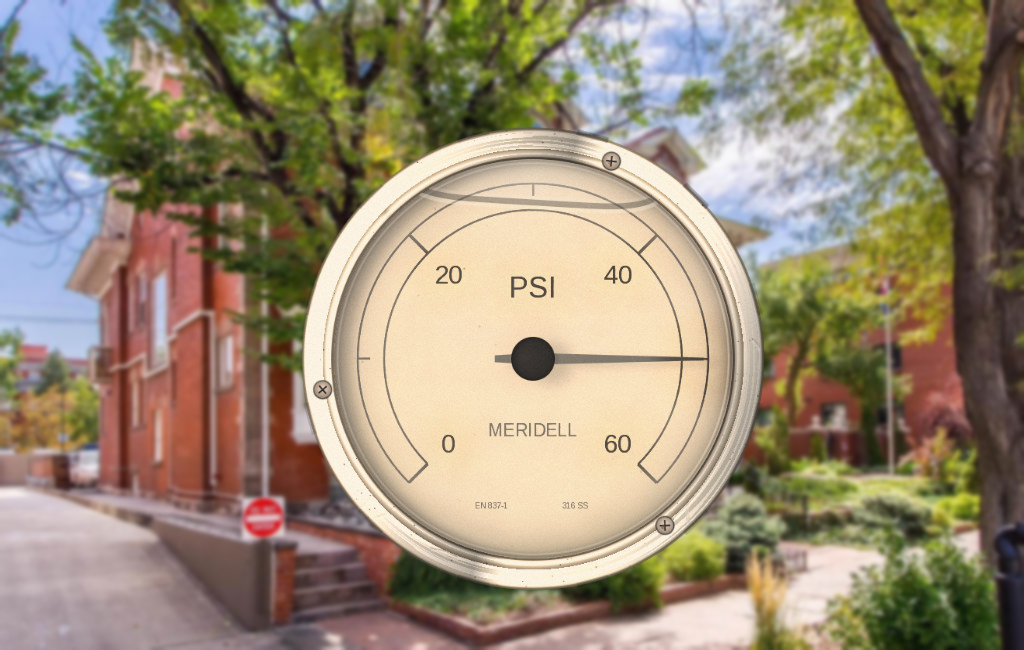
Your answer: 50 psi
